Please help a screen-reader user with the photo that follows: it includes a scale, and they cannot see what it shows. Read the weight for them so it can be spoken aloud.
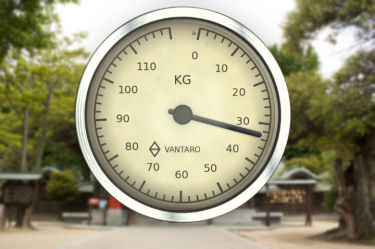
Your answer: 33 kg
